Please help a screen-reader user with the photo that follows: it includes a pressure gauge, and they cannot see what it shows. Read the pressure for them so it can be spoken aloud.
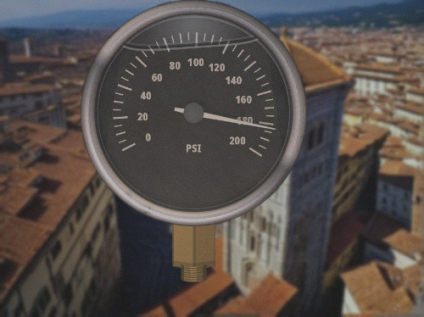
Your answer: 182.5 psi
